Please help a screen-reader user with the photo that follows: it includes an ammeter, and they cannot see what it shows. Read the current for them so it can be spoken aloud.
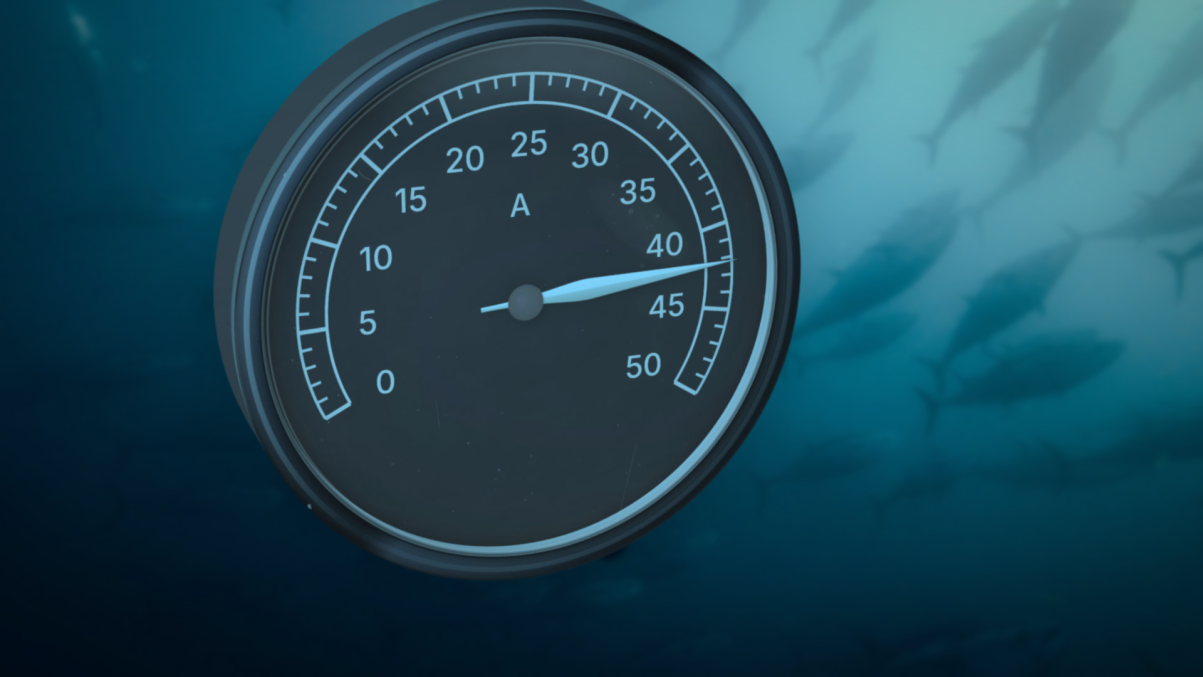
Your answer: 42 A
